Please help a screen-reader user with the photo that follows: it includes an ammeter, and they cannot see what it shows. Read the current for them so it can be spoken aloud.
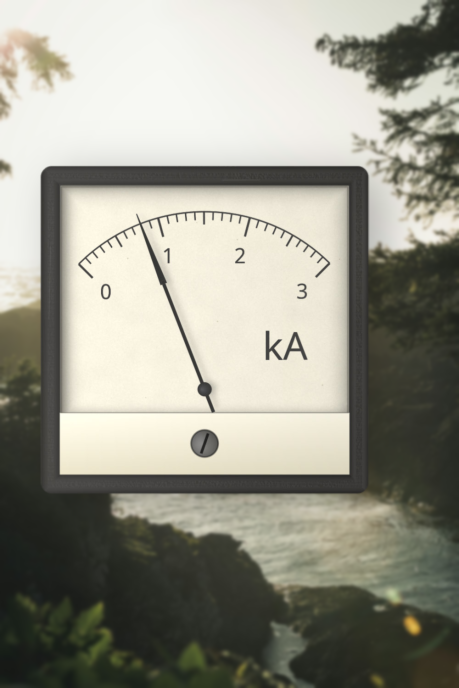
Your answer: 0.8 kA
